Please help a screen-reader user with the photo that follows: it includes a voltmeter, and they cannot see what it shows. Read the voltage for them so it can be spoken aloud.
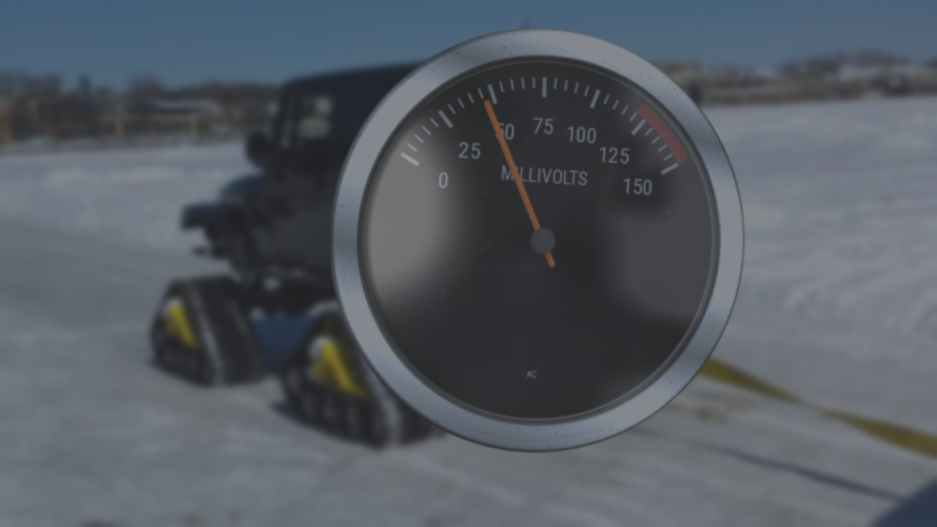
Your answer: 45 mV
